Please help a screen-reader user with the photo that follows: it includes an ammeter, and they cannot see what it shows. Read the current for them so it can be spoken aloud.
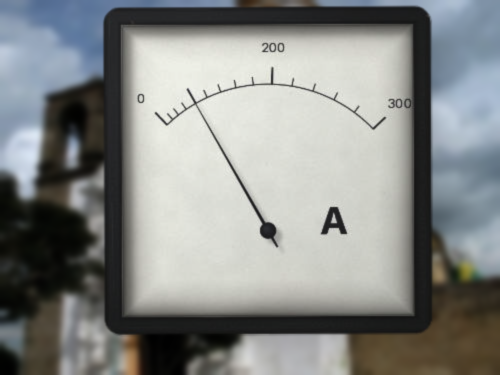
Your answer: 100 A
